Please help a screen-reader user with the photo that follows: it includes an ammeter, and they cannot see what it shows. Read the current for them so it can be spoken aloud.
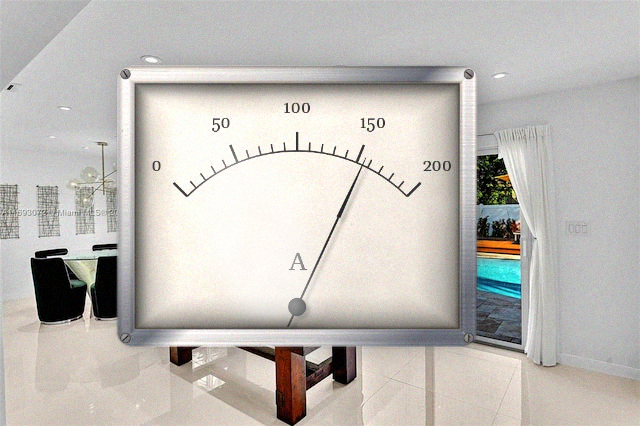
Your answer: 155 A
